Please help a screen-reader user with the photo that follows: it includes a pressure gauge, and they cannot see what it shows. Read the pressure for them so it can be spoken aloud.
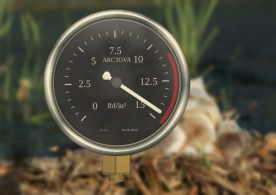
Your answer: 14.5 psi
